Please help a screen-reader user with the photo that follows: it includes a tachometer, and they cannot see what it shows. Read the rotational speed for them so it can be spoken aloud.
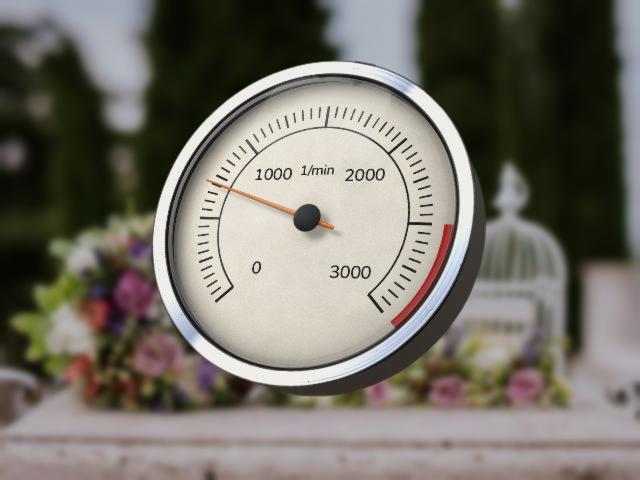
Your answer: 700 rpm
